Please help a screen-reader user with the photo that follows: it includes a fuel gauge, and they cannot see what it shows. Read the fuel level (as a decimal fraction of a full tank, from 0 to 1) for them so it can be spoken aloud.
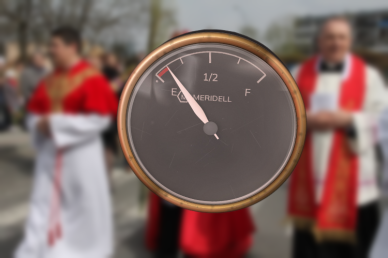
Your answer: 0.125
